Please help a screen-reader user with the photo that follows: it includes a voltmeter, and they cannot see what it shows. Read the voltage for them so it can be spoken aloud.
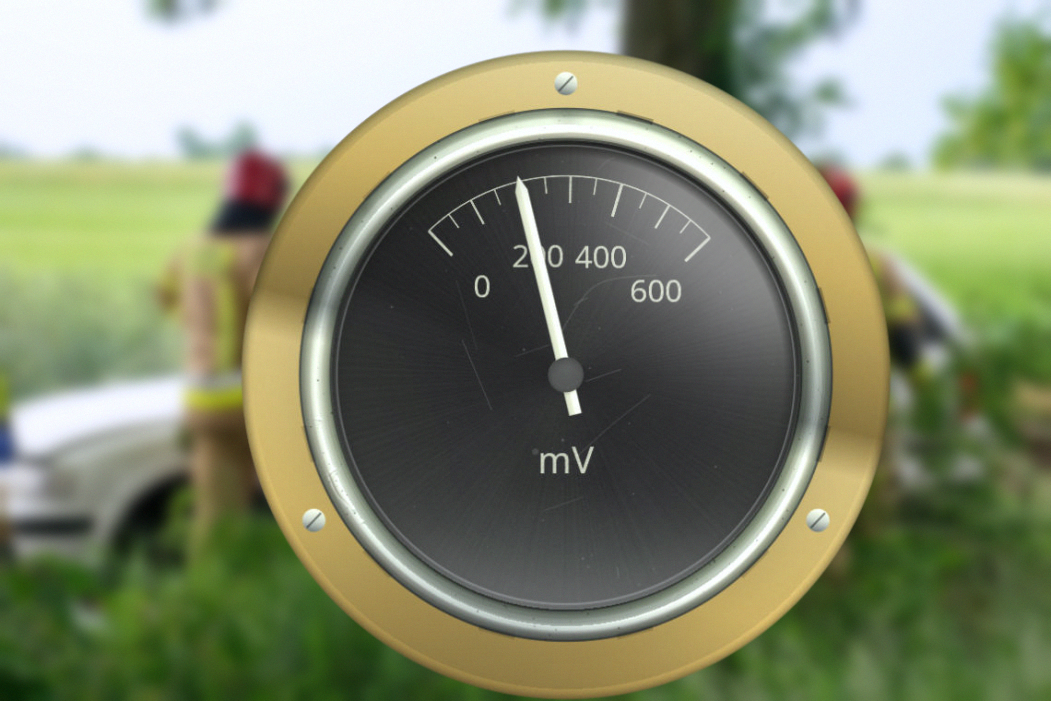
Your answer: 200 mV
